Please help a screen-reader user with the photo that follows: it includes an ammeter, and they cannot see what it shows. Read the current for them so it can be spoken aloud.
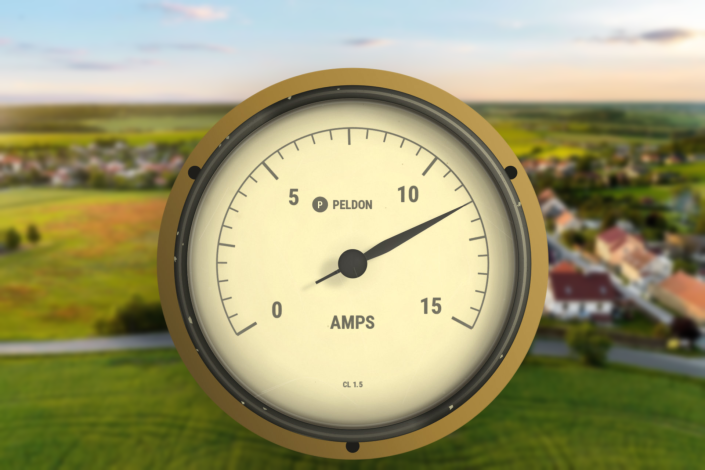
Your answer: 11.5 A
